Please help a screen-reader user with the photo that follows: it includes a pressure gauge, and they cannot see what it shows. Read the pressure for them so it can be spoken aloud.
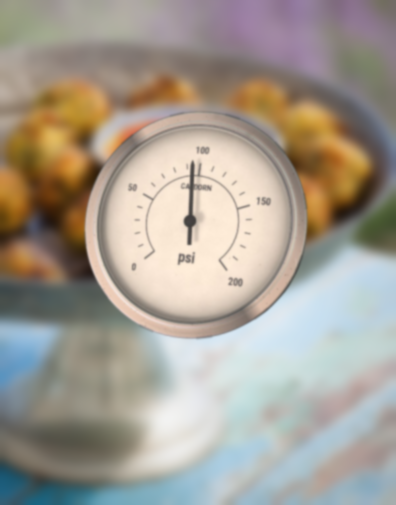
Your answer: 95 psi
